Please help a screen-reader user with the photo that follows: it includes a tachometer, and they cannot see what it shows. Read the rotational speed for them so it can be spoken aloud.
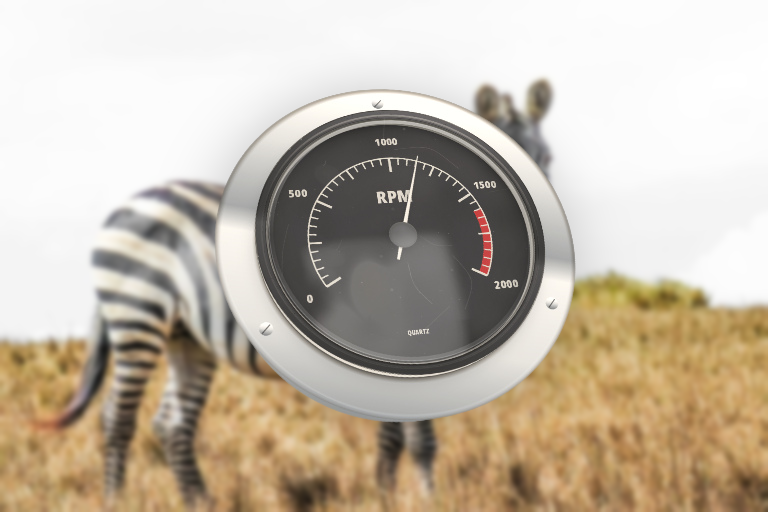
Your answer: 1150 rpm
